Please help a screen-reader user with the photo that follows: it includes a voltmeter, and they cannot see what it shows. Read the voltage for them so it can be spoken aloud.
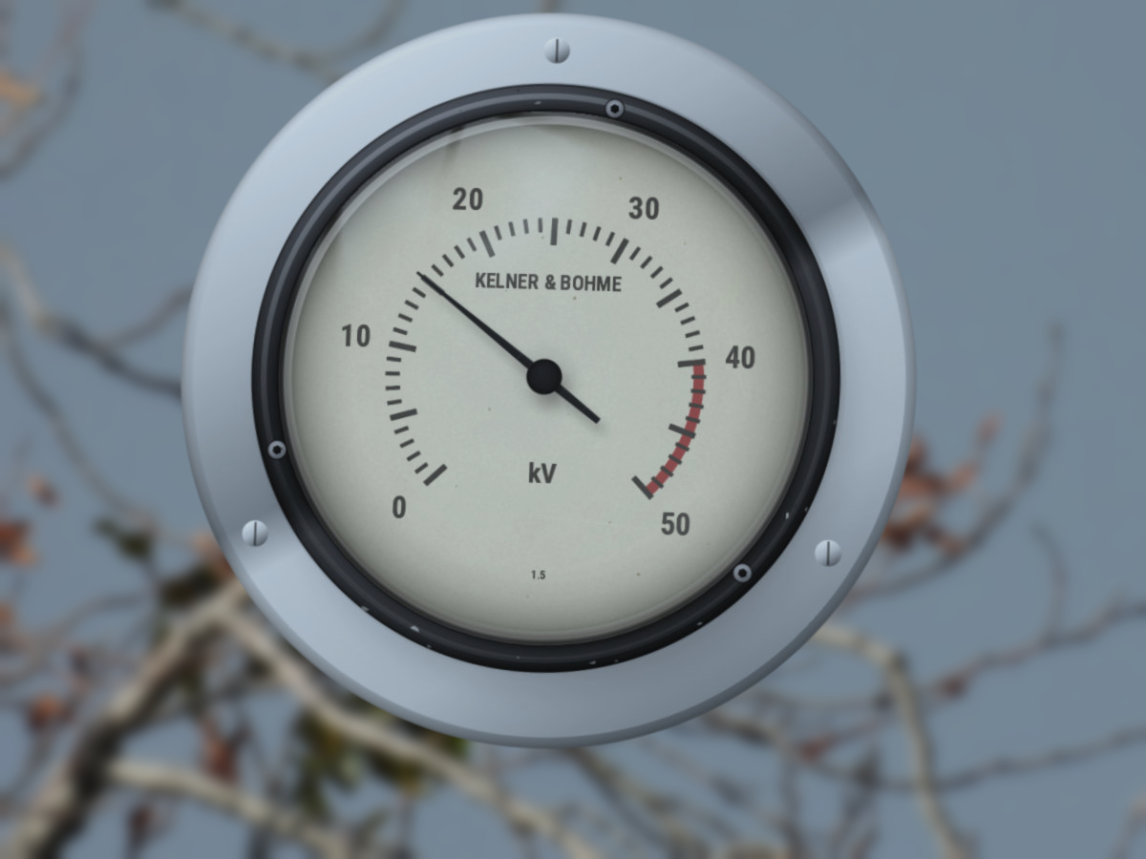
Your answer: 15 kV
